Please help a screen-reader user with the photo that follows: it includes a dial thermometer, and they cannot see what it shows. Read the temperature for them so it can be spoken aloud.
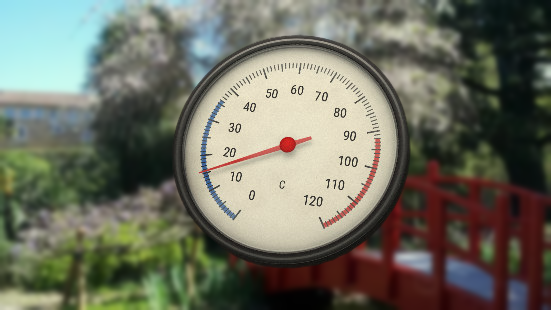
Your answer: 15 °C
